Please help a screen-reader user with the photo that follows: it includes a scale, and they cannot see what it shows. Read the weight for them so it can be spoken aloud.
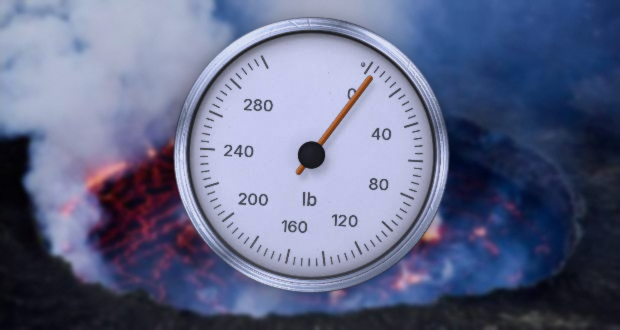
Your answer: 4 lb
